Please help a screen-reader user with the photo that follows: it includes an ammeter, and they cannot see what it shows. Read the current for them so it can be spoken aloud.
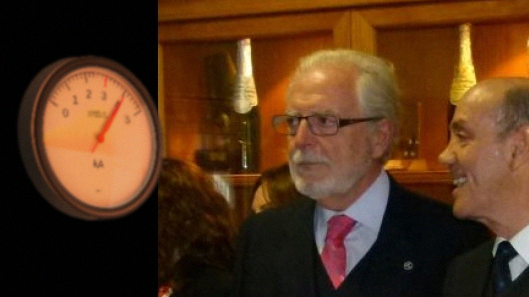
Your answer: 4 kA
